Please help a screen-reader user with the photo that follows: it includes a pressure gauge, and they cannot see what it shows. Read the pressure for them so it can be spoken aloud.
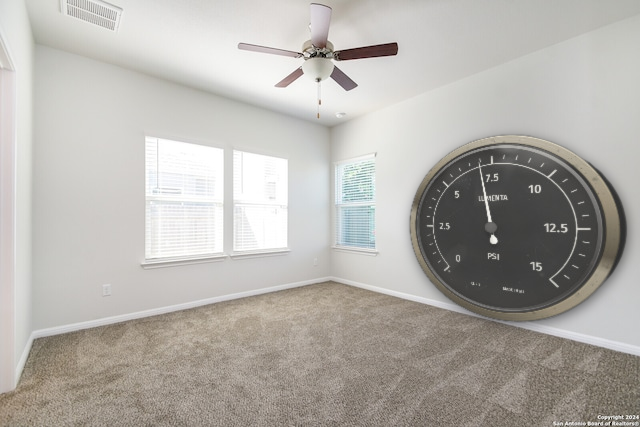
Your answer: 7 psi
